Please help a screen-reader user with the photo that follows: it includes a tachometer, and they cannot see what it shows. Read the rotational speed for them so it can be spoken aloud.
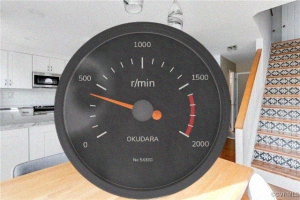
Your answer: 400 rpm
